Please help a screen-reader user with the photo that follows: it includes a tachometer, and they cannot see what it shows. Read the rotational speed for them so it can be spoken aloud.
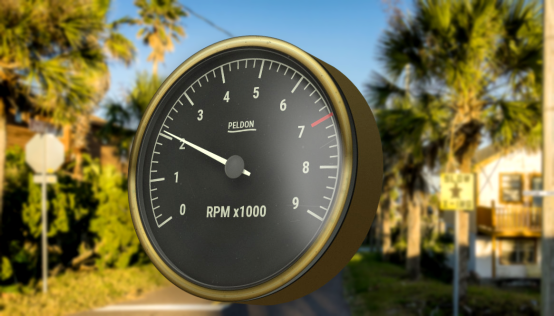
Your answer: 2100 rpm
